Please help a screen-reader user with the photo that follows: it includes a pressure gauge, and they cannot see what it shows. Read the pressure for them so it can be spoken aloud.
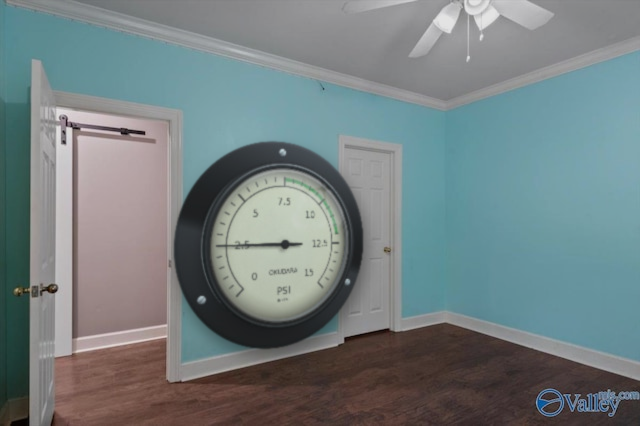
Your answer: 2.5 psi
